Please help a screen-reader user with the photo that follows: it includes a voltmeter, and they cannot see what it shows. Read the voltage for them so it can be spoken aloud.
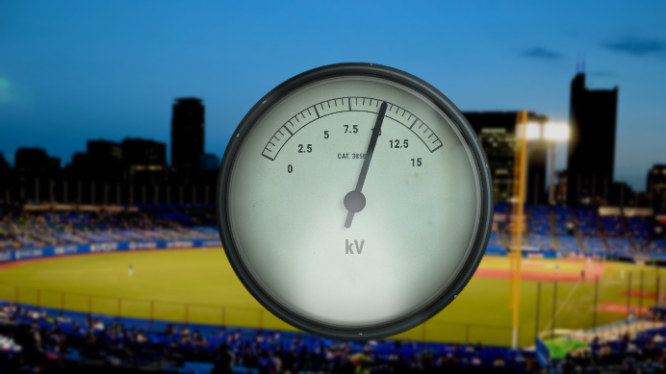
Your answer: 10 kV
